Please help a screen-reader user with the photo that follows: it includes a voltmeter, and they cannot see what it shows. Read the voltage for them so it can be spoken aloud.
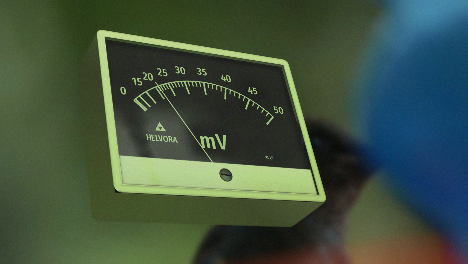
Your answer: 20 mV
